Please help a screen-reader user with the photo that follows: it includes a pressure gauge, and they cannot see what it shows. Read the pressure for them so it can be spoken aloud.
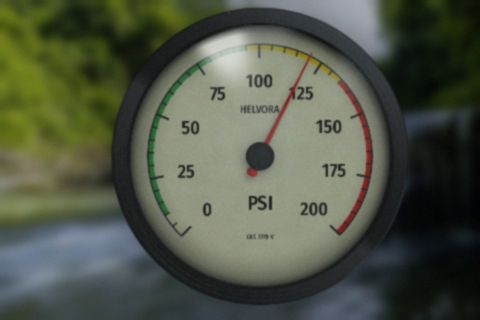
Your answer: 120 psi
